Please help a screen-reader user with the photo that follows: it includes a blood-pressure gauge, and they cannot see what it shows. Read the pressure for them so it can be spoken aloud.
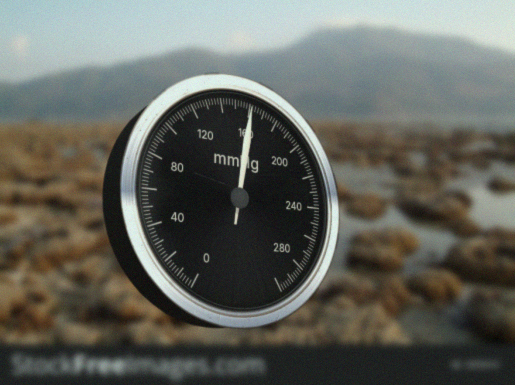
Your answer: 160 mmHg
